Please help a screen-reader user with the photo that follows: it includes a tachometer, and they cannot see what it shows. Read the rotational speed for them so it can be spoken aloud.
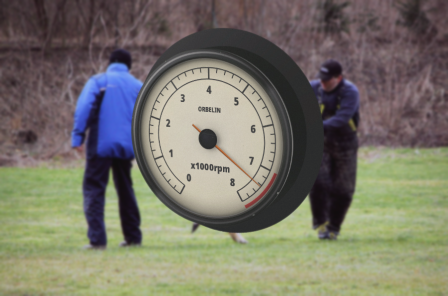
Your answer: 7400 rpm
